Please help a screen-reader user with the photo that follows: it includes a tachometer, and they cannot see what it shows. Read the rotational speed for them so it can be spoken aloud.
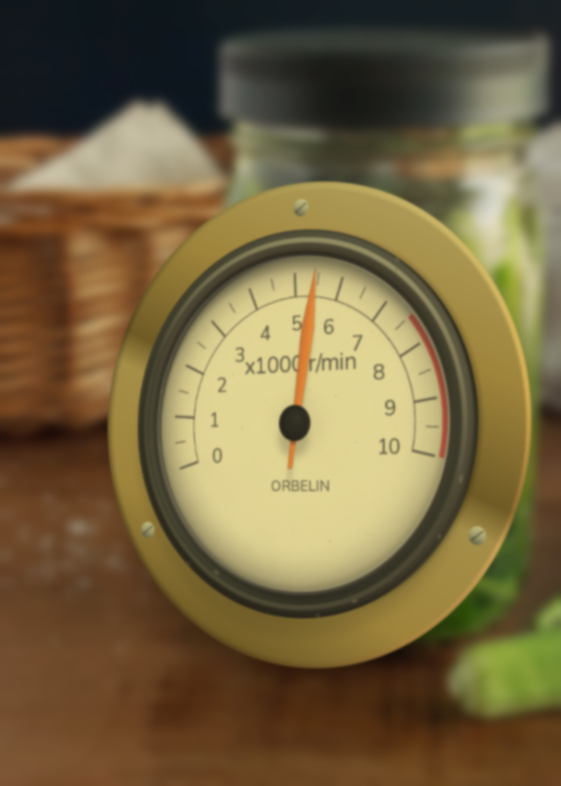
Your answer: 5500 rpm
